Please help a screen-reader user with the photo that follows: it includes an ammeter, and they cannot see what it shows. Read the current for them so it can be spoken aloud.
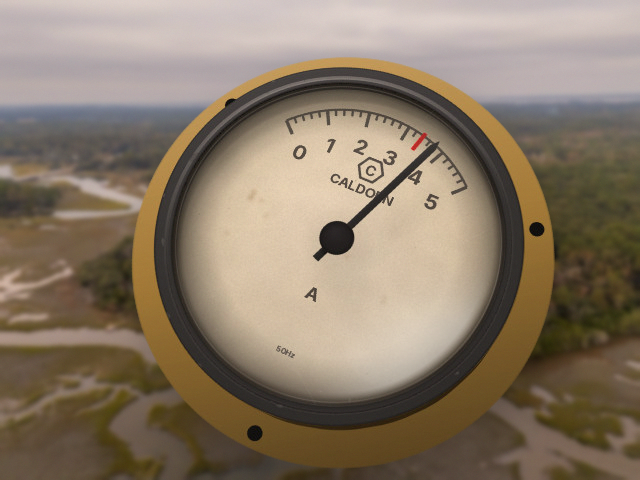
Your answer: 3.8 A
